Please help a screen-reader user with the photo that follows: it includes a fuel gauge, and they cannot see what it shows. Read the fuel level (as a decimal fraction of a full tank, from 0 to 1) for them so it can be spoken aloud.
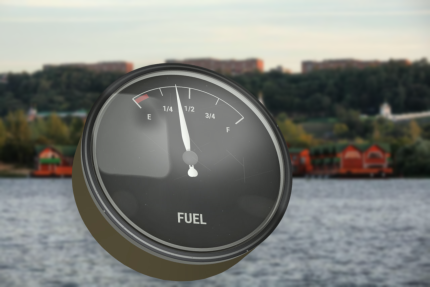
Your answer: 0.375
